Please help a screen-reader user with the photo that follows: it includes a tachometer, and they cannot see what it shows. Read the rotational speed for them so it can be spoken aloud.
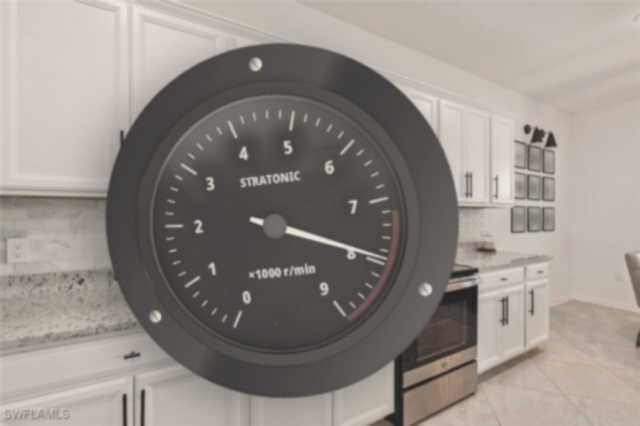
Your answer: 7900 rpm
